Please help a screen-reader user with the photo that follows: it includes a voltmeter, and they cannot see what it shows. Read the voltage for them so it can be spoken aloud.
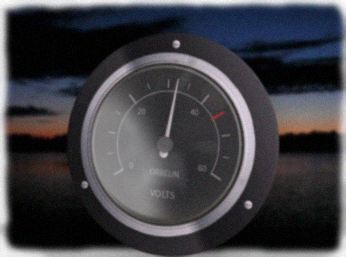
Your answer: 32.5 V
